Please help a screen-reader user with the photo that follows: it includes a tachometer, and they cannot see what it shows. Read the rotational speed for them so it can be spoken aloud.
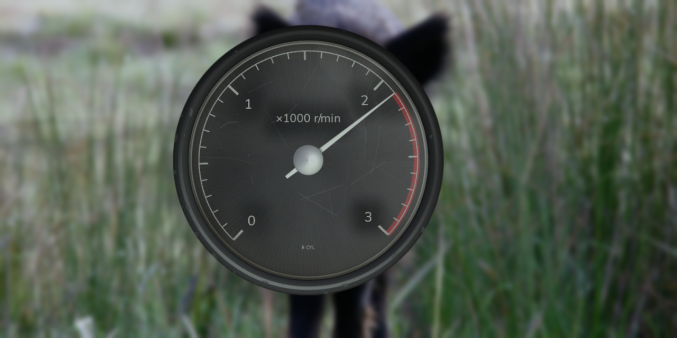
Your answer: 2100 rpm
